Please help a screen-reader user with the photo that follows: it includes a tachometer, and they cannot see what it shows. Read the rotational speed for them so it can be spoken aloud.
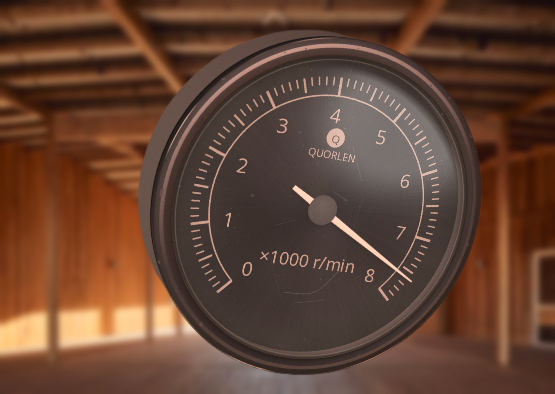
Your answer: 7600 rpm
